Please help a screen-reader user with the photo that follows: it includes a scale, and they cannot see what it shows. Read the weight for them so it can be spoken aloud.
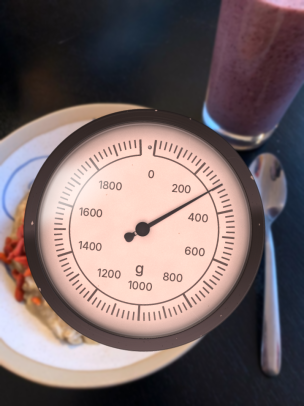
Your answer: 300 g
